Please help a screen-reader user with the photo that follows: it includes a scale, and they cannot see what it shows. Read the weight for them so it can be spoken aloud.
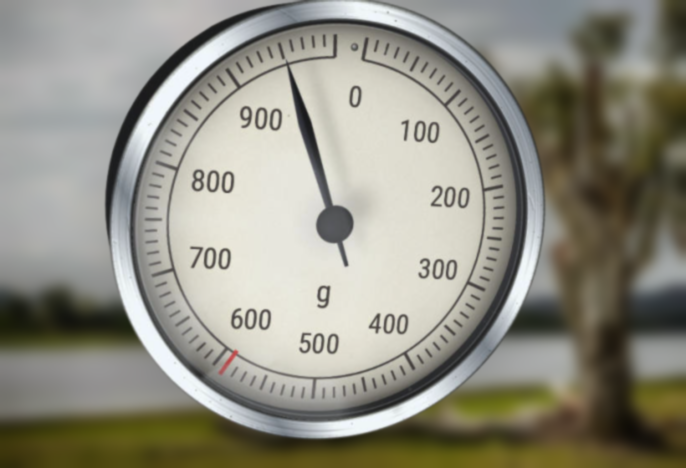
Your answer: 950 g
